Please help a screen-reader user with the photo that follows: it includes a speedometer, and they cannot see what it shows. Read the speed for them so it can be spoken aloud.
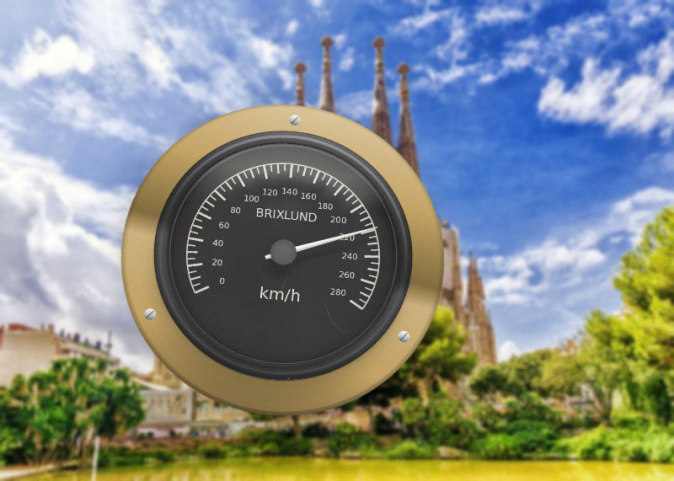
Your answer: 220 km/h
